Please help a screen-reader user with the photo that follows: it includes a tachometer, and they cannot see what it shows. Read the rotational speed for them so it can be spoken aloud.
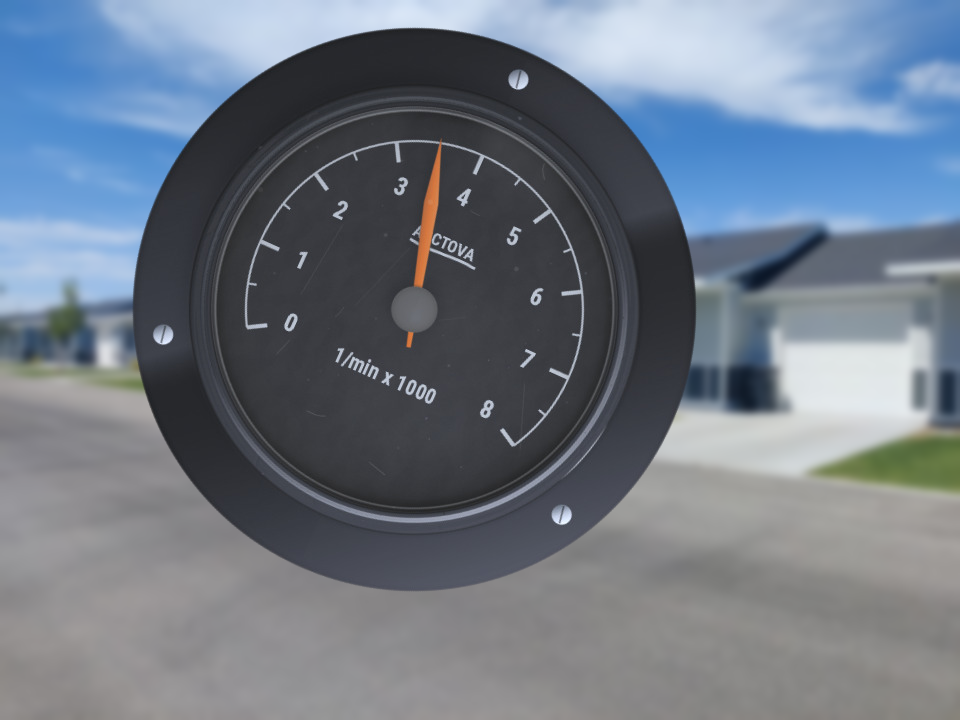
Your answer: 3500 rpm
